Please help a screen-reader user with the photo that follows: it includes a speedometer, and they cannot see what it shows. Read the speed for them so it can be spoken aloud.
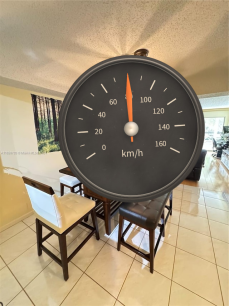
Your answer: 80 km/h
